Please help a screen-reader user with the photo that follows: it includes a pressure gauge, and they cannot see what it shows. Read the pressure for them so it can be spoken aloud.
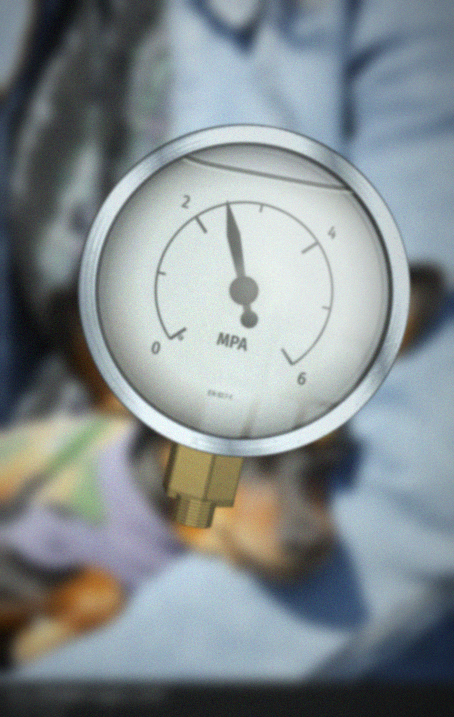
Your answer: 2.5 MPa
